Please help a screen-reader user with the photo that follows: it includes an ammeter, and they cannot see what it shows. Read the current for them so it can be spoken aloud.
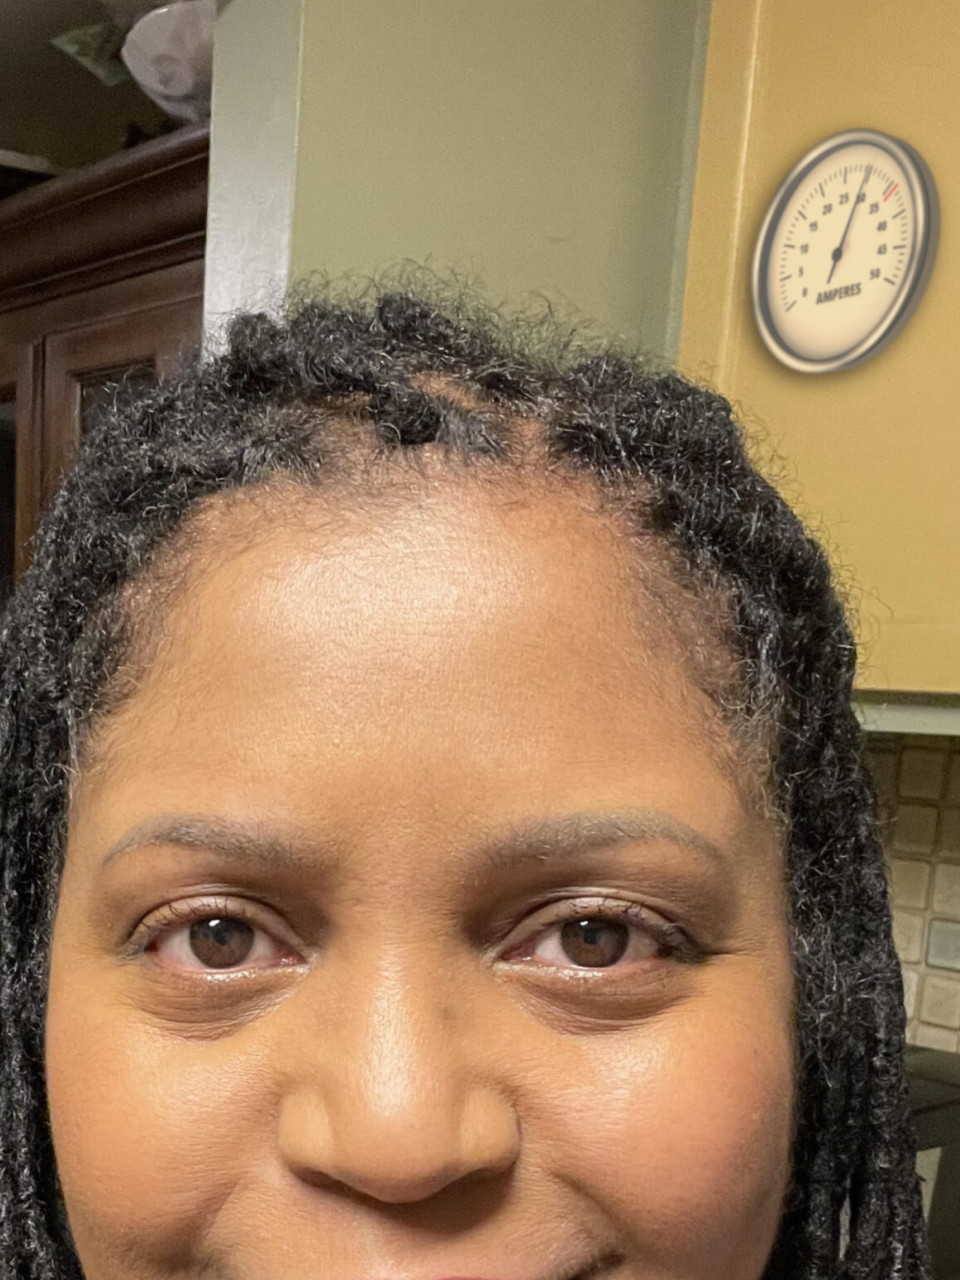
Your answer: 30 A
